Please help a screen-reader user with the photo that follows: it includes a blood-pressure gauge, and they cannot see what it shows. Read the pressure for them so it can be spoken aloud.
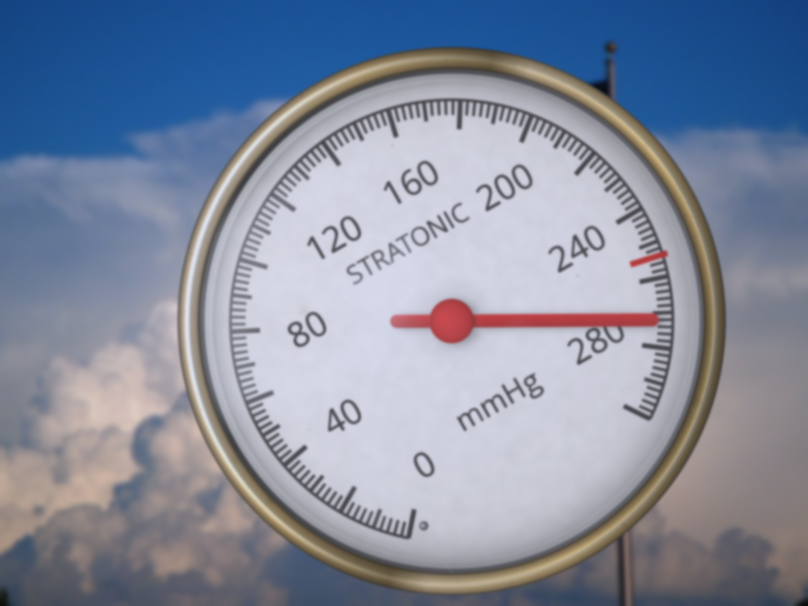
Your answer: 272 mmHg
